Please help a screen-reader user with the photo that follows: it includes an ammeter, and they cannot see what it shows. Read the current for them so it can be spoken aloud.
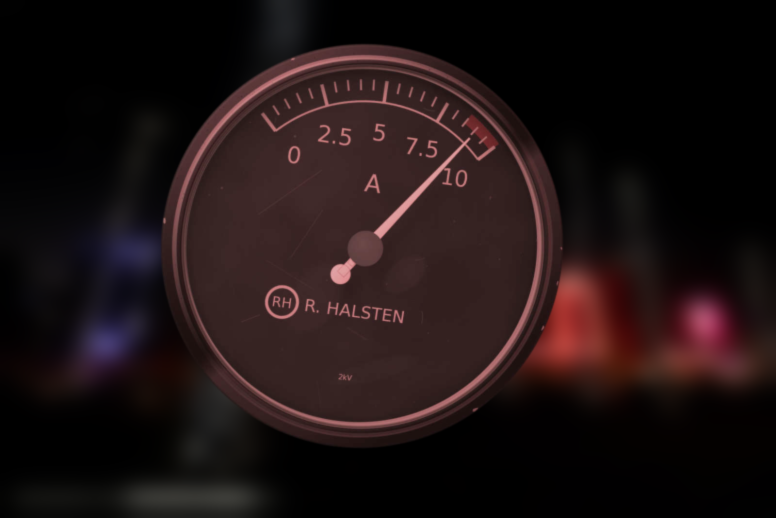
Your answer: 9 A
